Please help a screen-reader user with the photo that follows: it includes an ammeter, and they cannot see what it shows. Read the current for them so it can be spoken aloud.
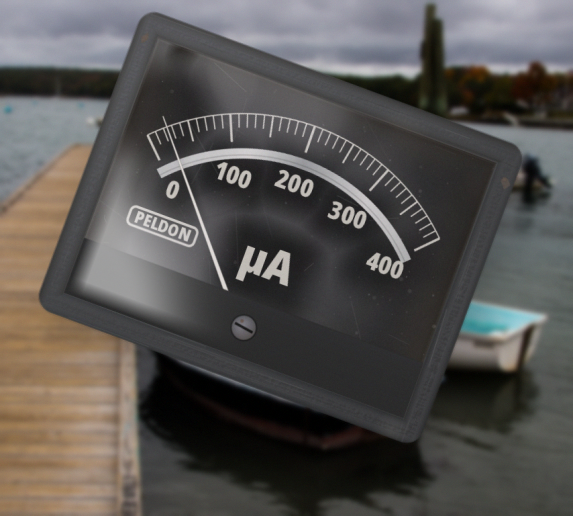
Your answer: 25 µA
